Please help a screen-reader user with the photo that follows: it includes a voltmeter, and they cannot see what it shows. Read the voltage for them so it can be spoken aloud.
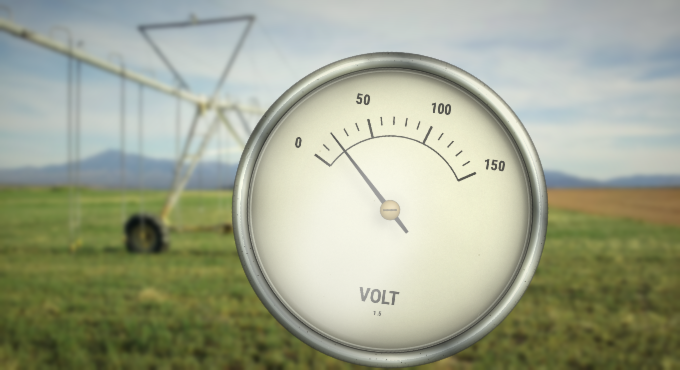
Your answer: 20 V
